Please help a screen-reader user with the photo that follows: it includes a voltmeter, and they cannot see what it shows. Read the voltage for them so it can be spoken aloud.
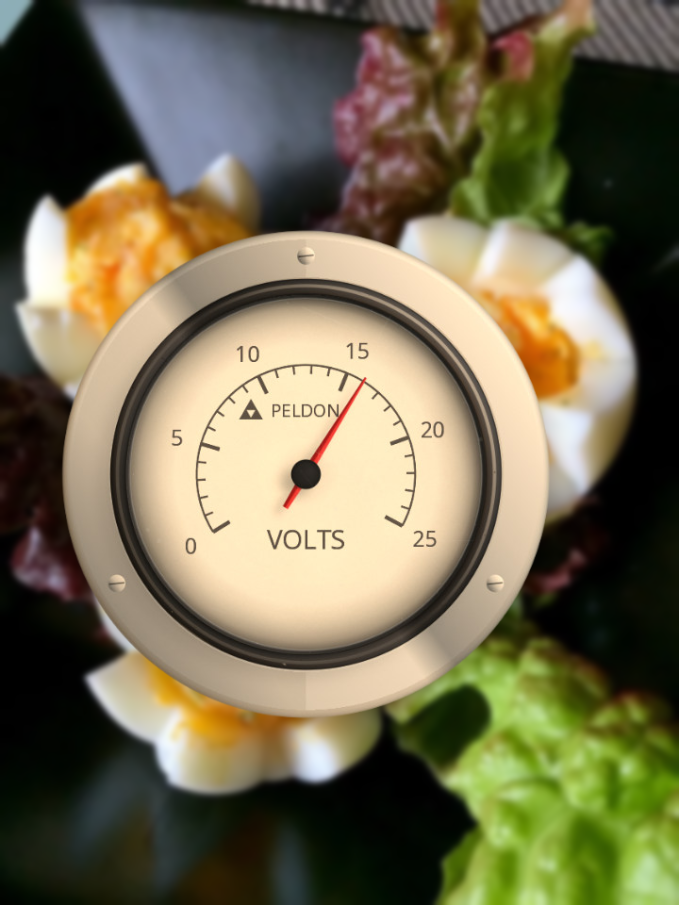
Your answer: 16 V
